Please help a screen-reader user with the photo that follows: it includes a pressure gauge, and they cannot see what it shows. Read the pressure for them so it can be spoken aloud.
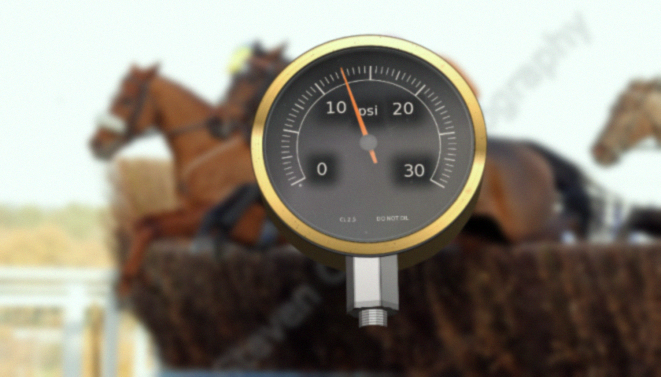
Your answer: 12.5 psi
